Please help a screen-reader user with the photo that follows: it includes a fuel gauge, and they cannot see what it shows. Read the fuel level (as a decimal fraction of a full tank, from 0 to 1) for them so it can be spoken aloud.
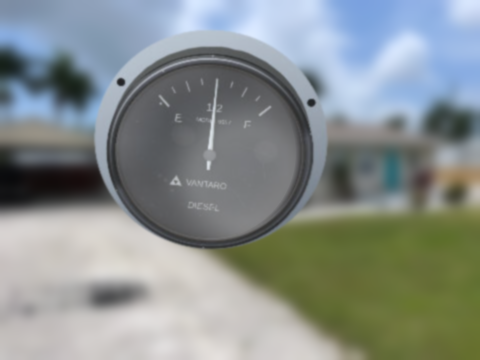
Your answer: 0.5
